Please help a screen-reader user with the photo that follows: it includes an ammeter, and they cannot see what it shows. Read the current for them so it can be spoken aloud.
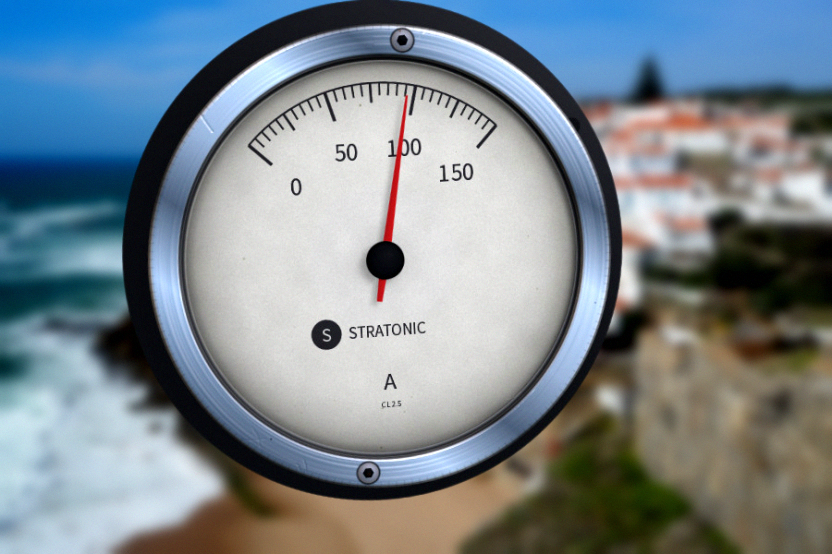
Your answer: 95 A
